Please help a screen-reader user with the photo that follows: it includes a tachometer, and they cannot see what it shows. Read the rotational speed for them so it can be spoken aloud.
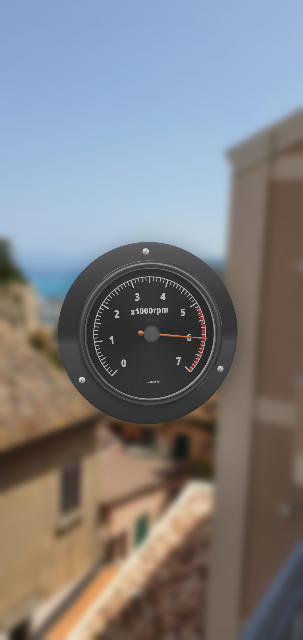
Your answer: 6000 rpm
